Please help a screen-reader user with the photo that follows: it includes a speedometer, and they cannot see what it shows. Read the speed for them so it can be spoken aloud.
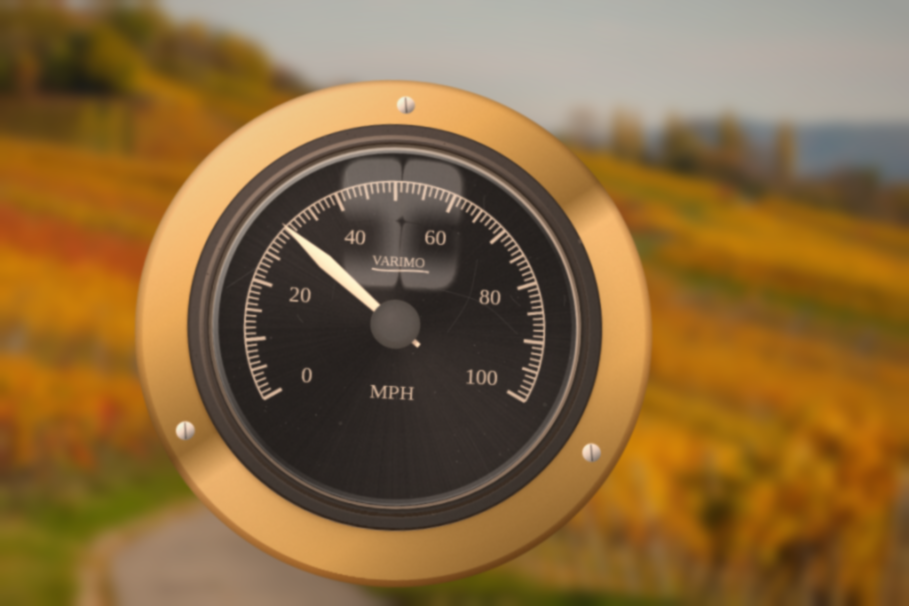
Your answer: 30 mph
